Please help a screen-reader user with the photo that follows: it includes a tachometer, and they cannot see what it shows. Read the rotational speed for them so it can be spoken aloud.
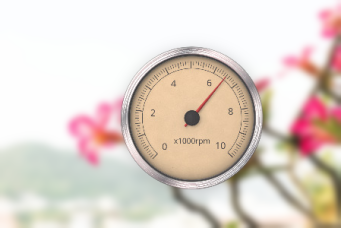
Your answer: 6500 rpm
